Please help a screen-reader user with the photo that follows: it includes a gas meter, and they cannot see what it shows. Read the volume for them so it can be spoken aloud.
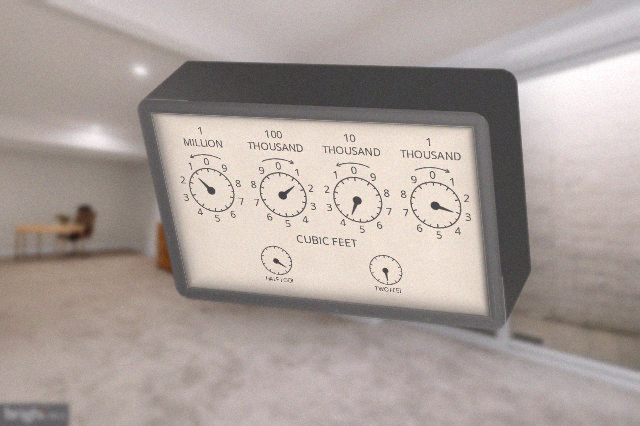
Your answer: 114300 ft³
